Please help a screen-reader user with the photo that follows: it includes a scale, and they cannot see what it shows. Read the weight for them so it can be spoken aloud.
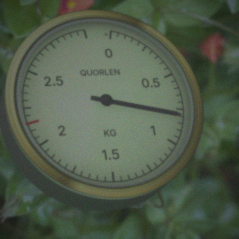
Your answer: 0.8 kg
